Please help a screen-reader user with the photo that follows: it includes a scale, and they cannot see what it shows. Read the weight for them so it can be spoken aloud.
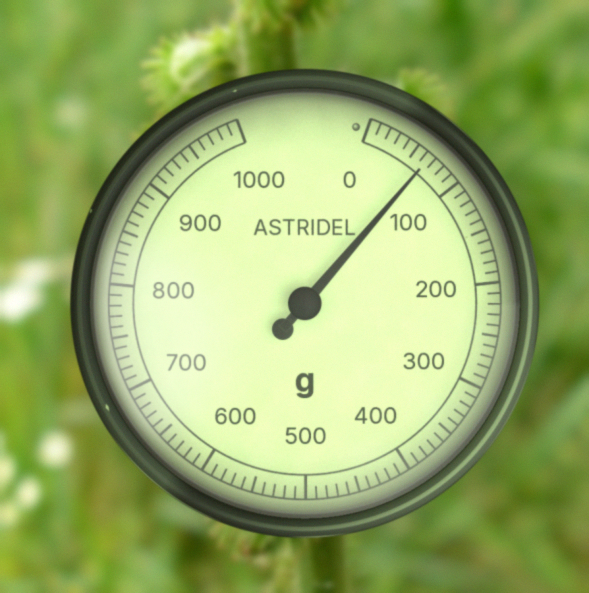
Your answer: 65 g
